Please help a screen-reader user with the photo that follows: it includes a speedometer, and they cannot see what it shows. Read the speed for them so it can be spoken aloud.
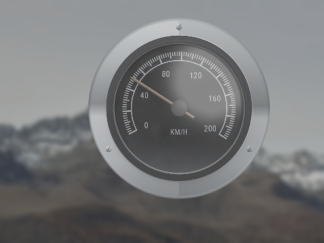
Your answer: 50 km/h
